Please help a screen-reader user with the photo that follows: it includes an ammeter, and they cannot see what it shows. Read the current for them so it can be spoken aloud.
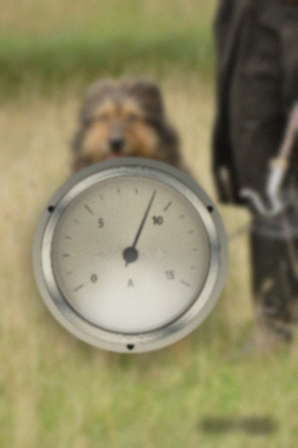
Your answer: 9 A
